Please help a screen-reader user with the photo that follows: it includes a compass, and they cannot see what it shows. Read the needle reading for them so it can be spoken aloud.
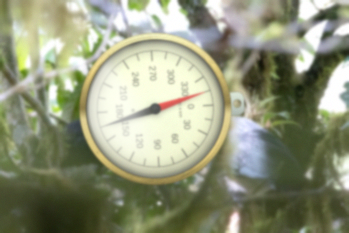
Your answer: 345 °
